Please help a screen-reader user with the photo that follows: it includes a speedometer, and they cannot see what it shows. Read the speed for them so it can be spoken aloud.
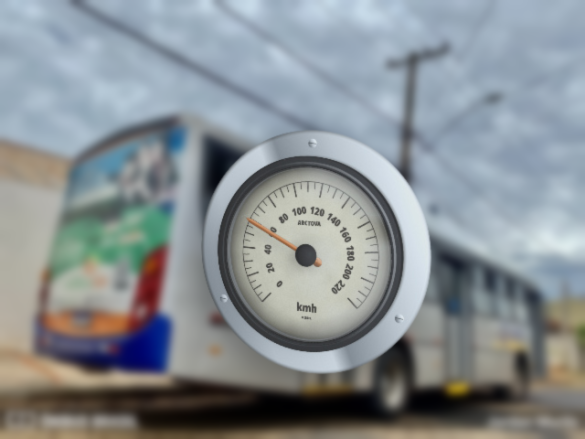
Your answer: 60 km/h
